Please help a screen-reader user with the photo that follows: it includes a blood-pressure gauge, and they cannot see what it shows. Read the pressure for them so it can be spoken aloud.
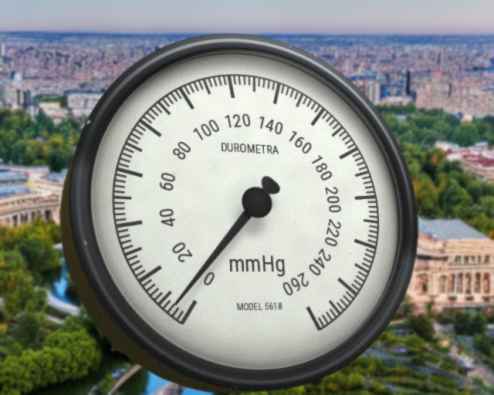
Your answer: 6 mmHg
